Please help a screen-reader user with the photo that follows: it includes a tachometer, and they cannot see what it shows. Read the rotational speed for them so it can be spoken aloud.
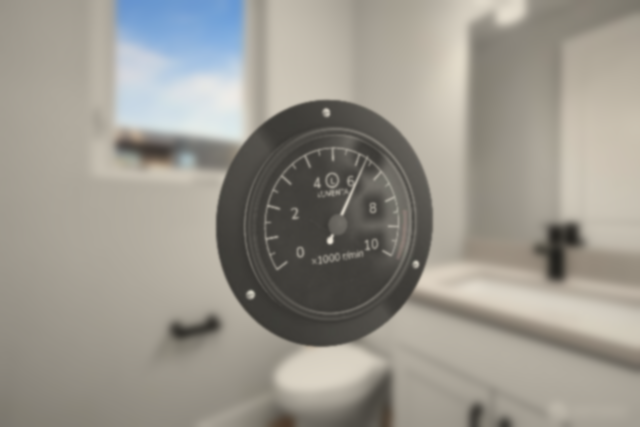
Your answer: 6250 rpm
